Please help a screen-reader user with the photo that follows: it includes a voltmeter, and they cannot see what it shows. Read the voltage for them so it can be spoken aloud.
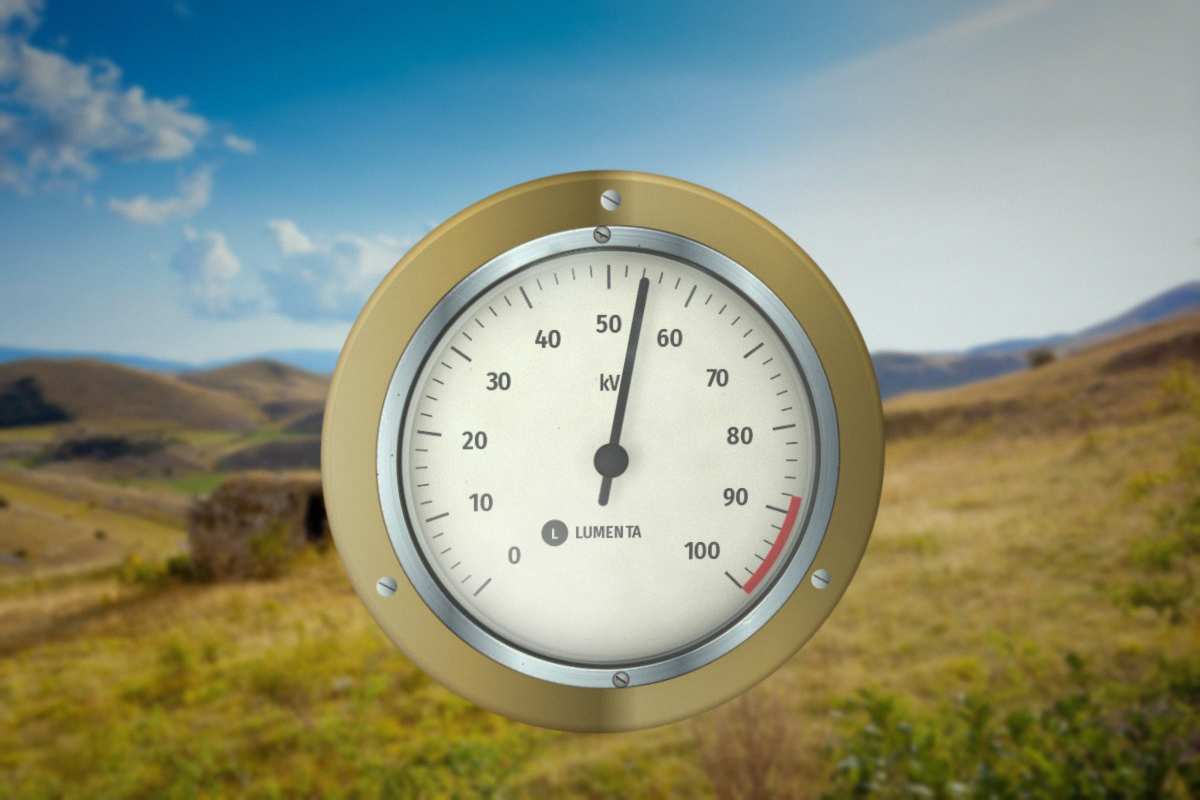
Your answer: 54 kV
